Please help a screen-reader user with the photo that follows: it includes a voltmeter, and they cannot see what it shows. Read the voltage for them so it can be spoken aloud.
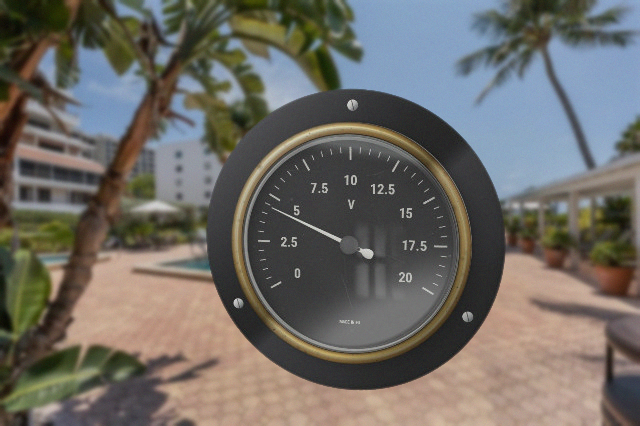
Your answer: 4.5 V
